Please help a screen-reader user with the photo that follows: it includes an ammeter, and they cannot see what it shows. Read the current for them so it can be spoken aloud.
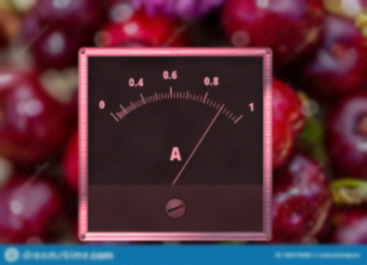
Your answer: 0.9 A
